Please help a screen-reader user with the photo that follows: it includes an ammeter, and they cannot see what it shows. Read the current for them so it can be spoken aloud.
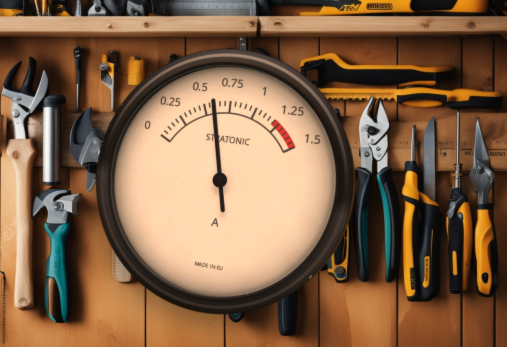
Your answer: 0.6 A
